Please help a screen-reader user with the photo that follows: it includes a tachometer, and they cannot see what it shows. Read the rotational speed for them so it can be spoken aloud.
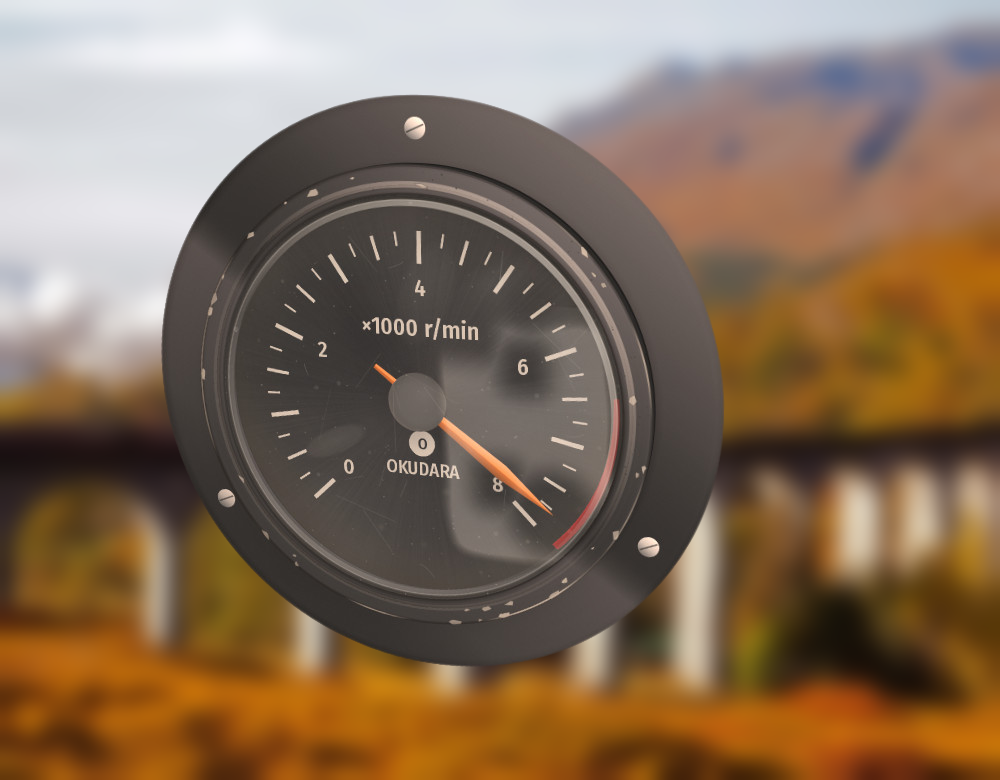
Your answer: 7750 rpm
